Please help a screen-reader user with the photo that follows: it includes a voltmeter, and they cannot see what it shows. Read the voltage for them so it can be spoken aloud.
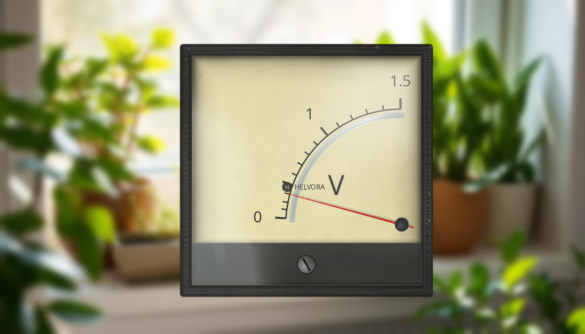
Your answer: 0.4 V
